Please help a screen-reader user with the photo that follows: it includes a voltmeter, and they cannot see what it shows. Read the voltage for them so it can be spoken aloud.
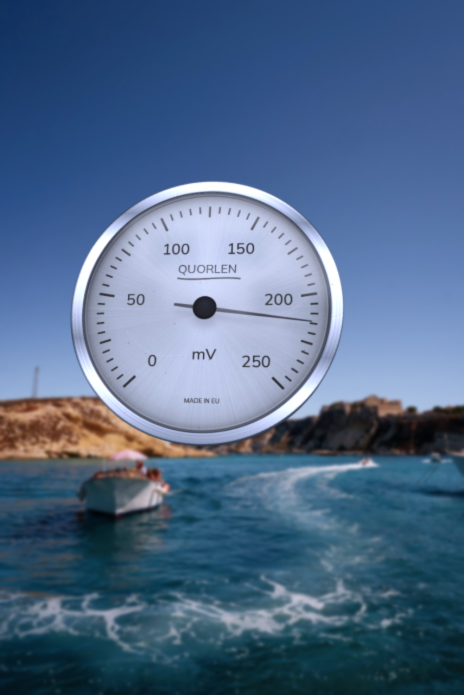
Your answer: 215 mV
